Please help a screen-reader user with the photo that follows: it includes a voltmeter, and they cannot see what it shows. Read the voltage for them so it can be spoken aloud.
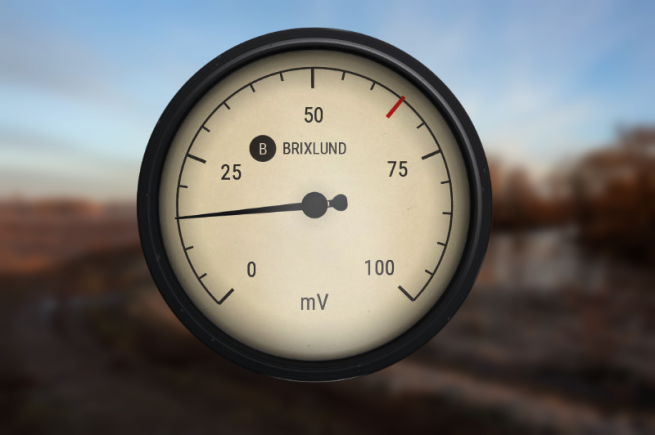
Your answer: 15 mV
